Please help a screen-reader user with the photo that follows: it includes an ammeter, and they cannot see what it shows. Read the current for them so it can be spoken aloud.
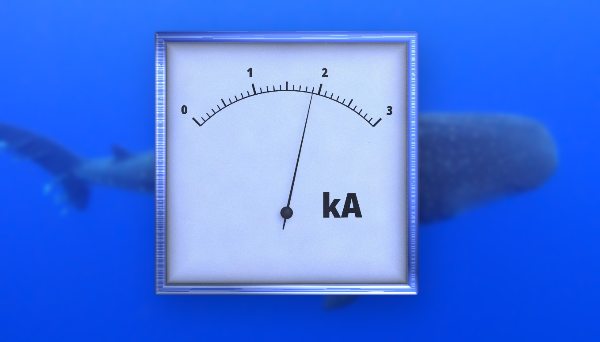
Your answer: 1.9 kA
